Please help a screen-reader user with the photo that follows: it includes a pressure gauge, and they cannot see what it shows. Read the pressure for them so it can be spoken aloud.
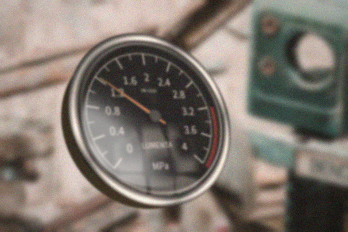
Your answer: 1.2 MPa
